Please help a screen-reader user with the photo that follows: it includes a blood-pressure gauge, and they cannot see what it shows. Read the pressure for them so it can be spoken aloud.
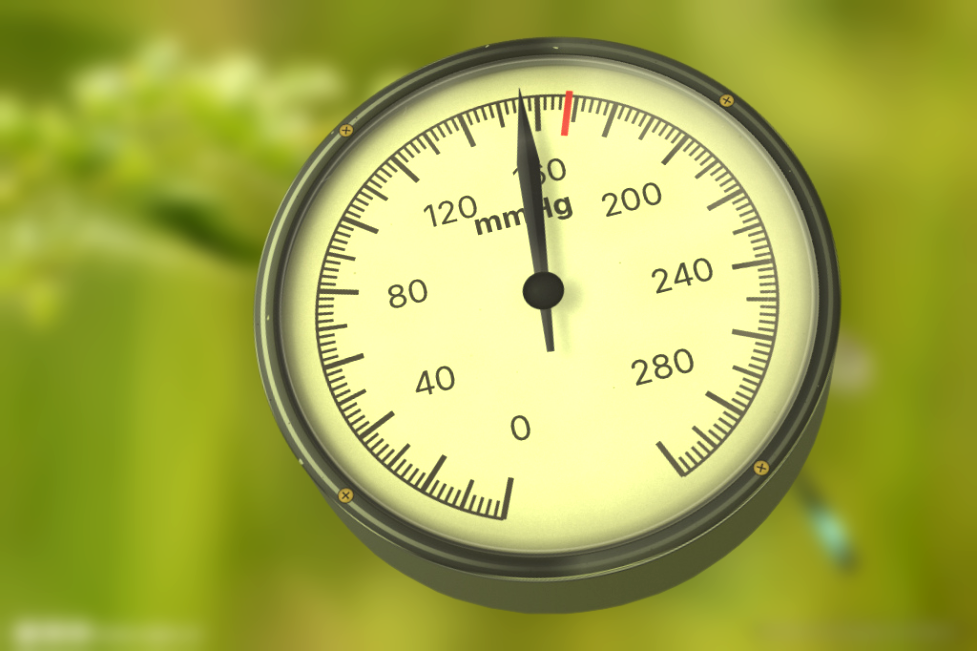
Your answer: 156 mmHg
